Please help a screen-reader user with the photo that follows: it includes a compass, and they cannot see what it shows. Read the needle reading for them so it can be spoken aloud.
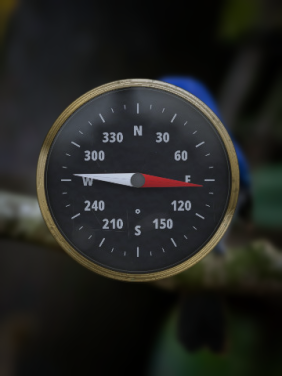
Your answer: 95 °
